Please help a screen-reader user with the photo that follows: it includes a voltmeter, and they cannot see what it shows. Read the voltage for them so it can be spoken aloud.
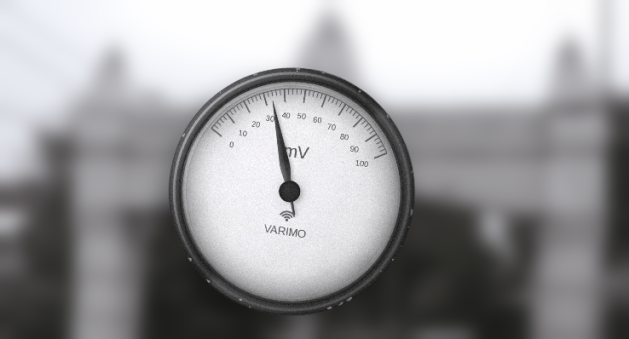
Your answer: 34 mV
